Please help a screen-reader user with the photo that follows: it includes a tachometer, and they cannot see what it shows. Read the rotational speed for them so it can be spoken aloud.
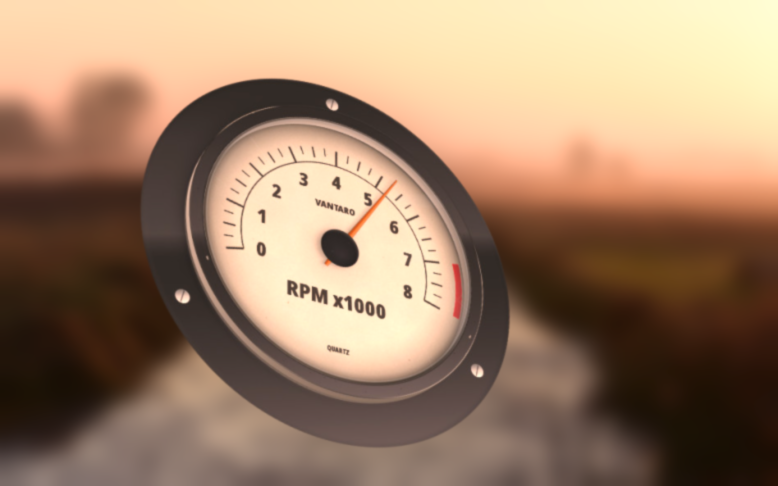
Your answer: 5250 rpm
